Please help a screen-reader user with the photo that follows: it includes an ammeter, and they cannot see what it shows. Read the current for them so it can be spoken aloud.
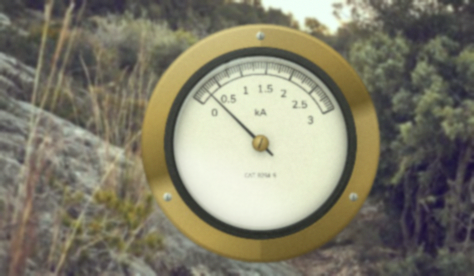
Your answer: 0.25 kA
